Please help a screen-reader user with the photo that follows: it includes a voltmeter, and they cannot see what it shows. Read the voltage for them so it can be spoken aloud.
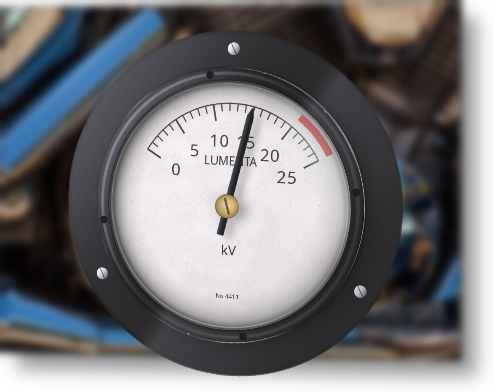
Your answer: 15 kV
